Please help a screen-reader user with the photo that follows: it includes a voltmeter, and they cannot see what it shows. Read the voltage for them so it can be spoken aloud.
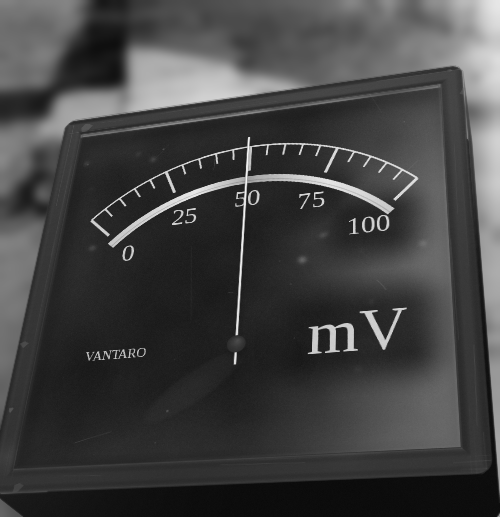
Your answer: 50 mV
